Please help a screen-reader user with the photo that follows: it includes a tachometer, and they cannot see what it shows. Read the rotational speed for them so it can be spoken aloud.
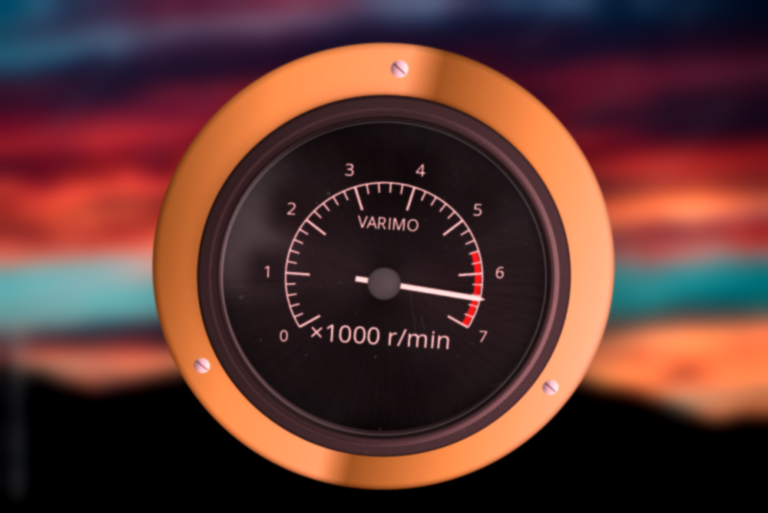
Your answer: 6400 rpm
